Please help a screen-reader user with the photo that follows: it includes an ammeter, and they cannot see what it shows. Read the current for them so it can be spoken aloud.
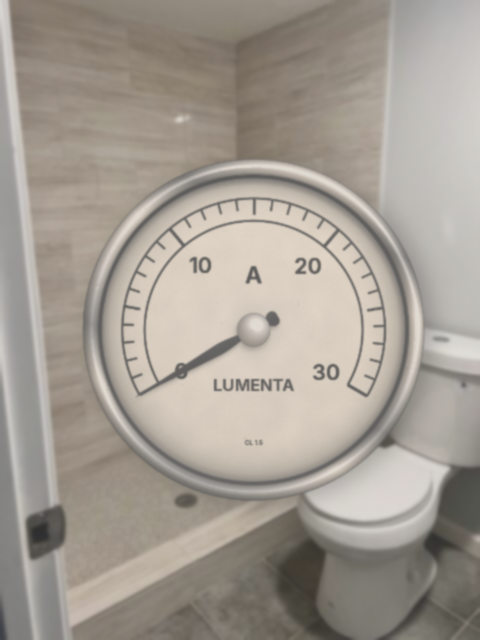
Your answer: 0 A
